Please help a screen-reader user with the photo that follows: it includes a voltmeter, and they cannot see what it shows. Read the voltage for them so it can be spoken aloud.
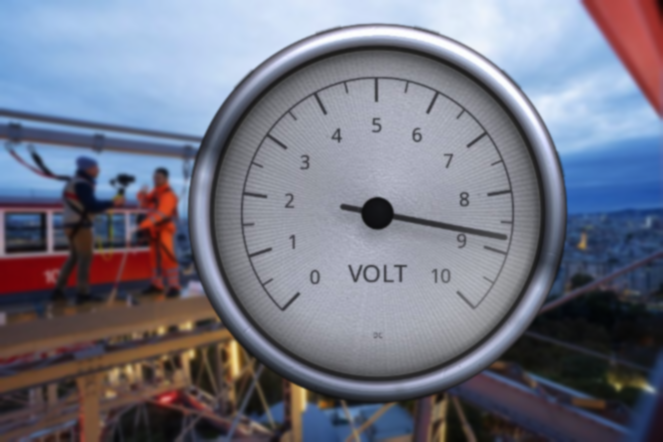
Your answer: 8.75 V
